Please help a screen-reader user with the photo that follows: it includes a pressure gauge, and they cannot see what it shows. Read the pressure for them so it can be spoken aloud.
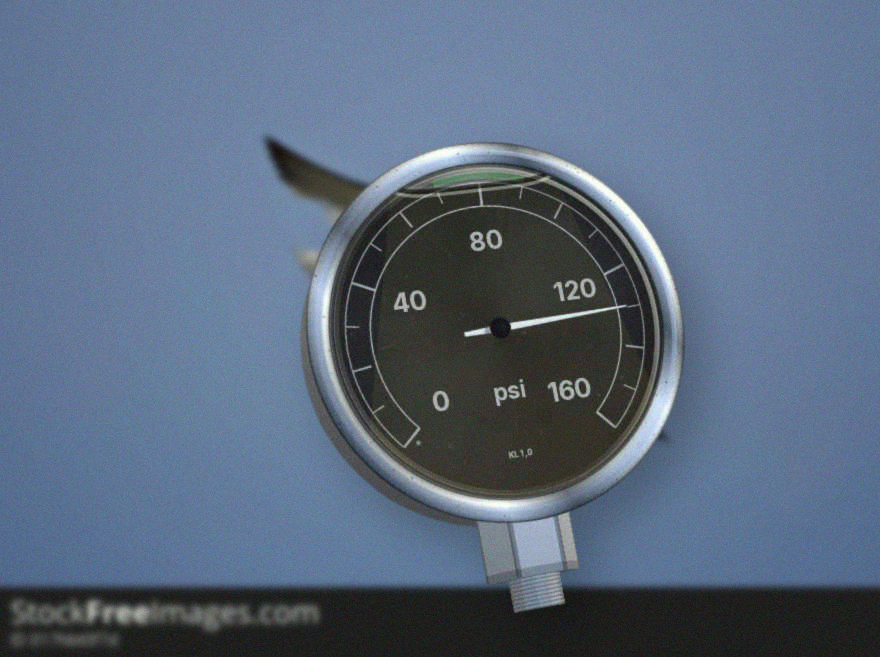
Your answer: 130 psi
